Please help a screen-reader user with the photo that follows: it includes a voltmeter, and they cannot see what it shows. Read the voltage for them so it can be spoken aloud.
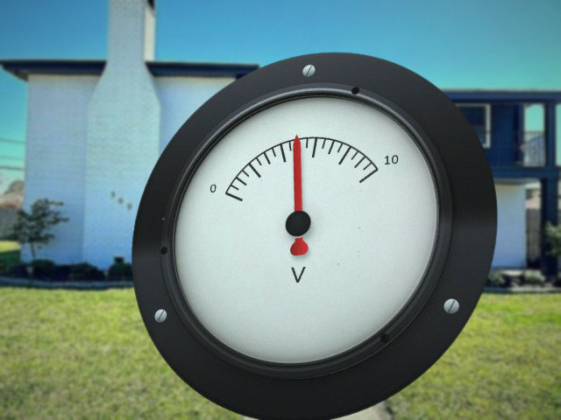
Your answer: 5 V
